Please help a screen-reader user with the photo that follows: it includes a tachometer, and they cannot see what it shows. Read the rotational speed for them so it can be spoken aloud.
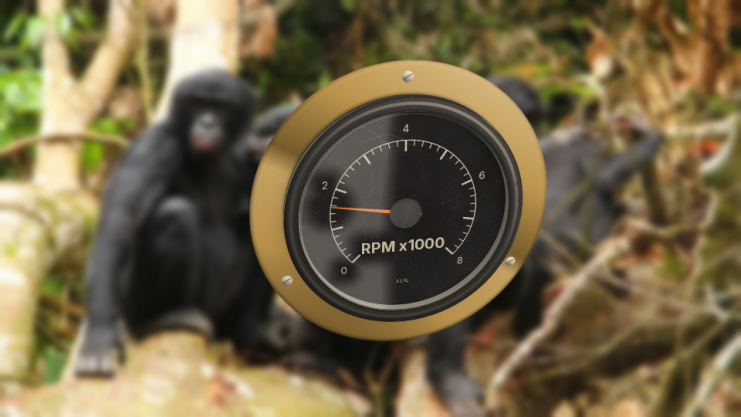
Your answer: 1600 rpm
